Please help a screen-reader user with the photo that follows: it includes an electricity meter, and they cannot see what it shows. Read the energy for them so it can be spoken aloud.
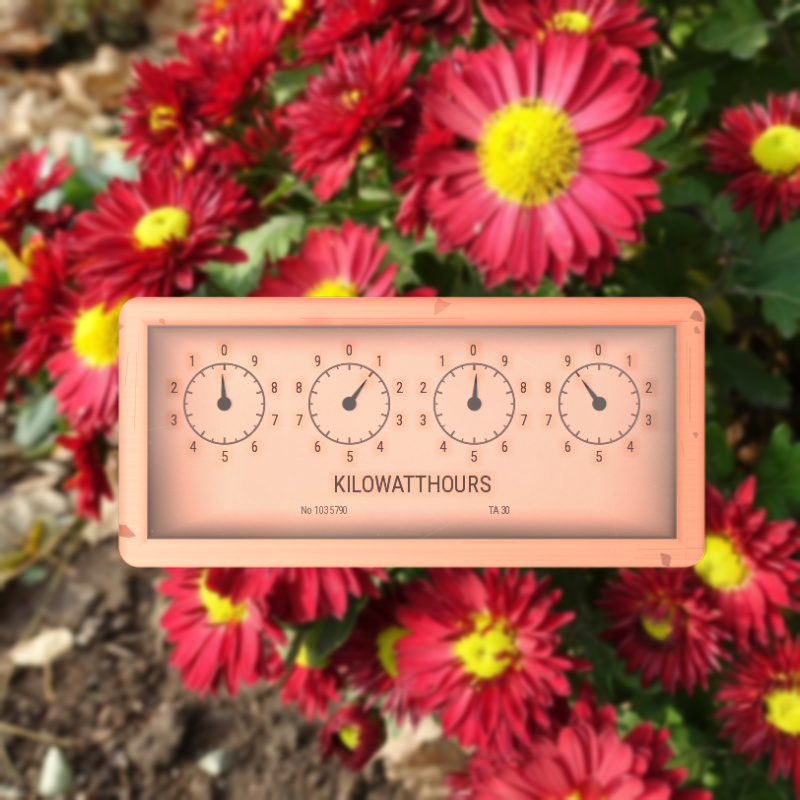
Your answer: 99 kWh
